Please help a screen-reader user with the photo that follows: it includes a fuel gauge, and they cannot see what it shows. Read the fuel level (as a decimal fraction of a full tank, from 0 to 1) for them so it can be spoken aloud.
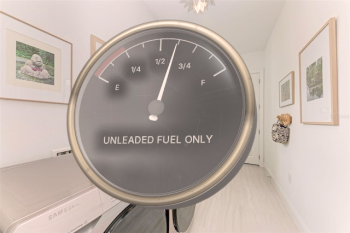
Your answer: 0.625
